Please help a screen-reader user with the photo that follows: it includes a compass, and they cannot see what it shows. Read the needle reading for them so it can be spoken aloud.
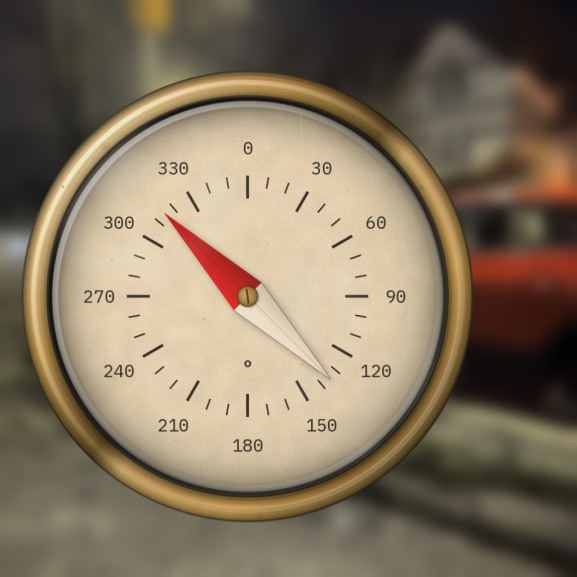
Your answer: 315 °
